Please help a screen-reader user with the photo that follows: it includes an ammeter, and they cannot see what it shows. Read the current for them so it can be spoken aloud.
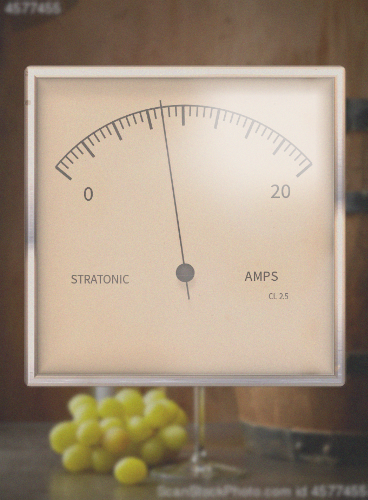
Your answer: 8.5 A
